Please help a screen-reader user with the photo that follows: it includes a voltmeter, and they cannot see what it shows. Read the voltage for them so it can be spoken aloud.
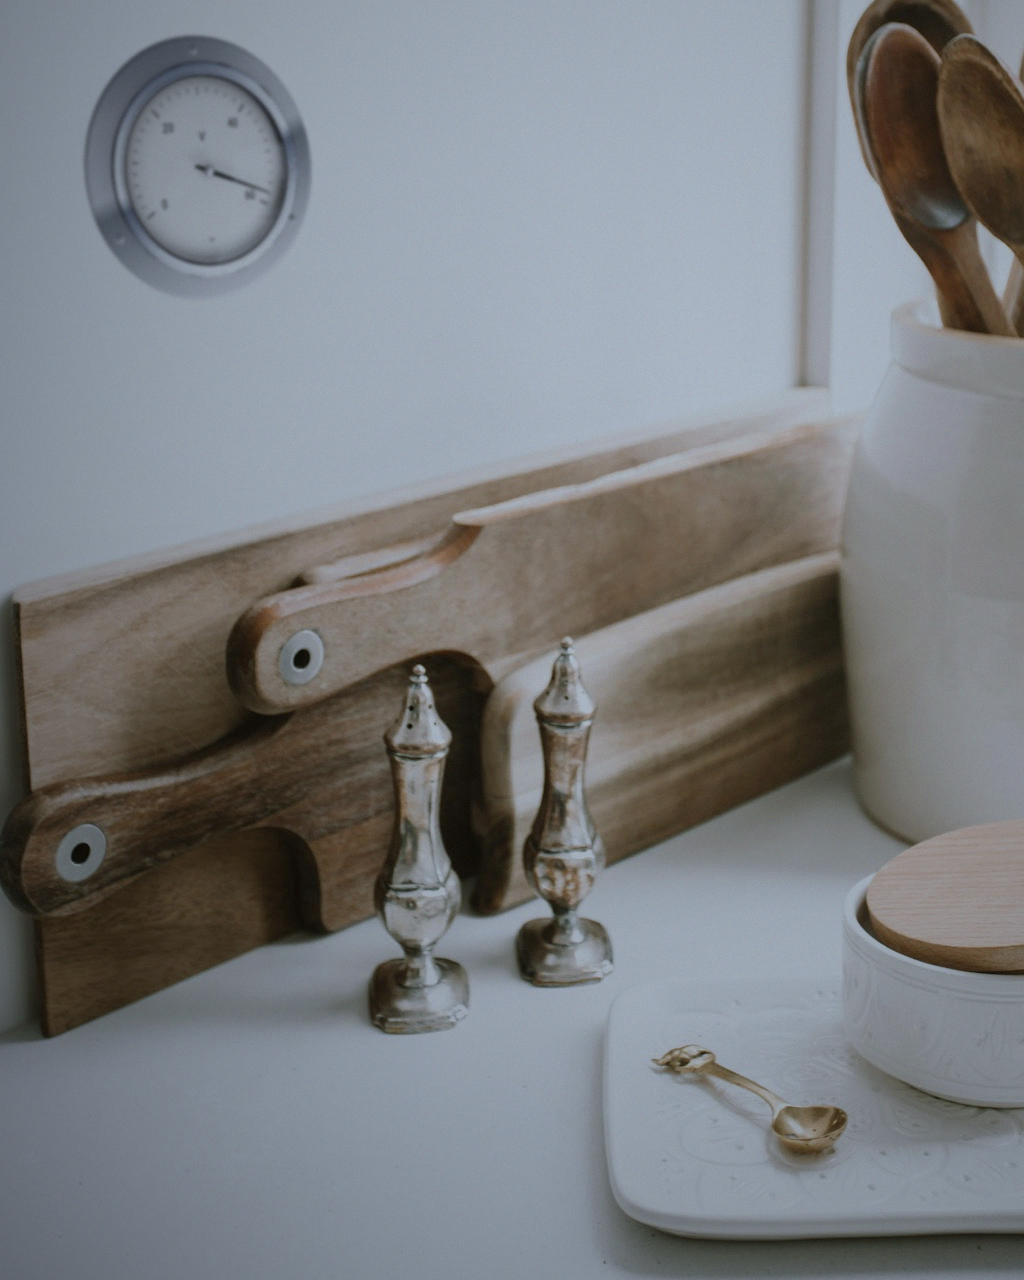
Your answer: 58 V
